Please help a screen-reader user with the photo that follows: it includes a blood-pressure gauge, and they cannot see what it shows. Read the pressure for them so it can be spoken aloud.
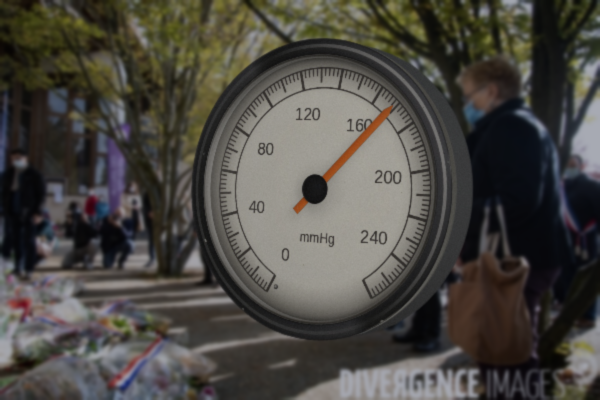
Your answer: 170 mmHg
